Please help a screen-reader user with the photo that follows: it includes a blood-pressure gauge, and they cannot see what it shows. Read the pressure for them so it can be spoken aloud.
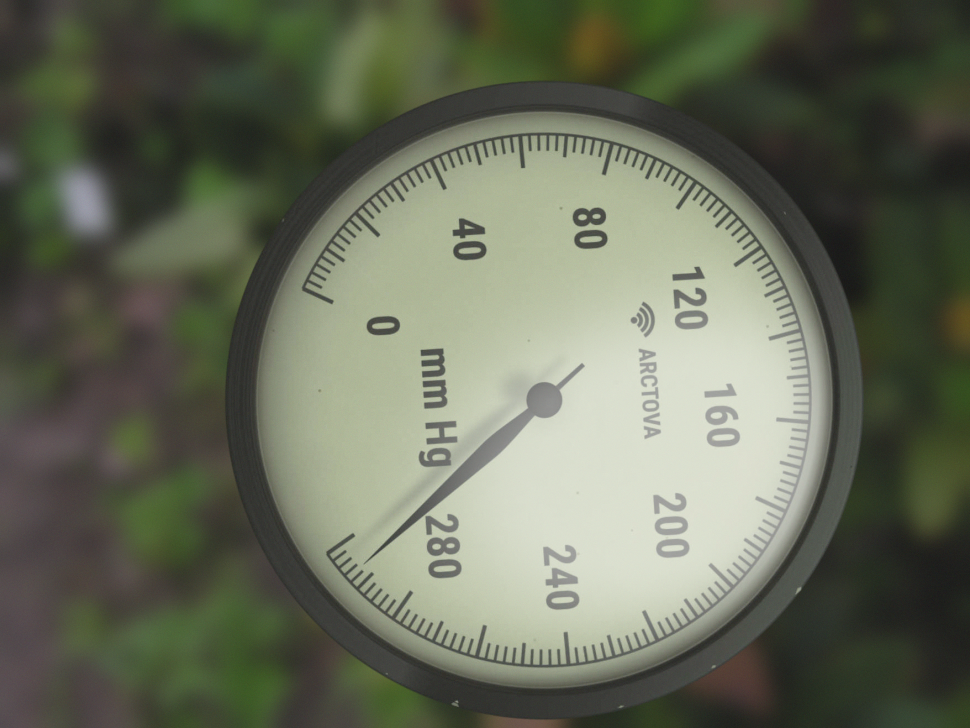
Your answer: 293 mmHg
